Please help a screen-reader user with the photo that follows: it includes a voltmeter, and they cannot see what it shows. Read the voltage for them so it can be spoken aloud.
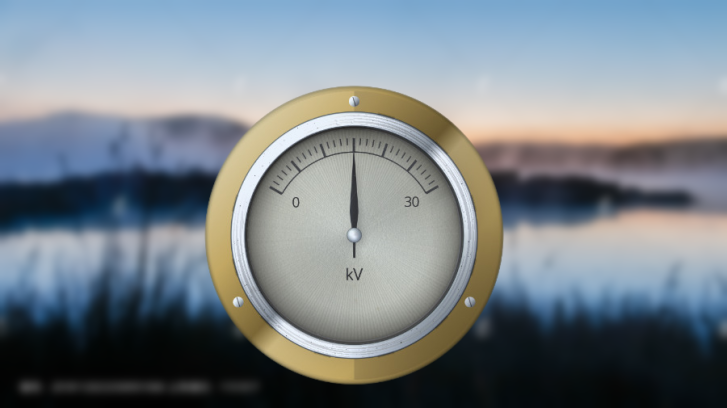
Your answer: 15 kV
